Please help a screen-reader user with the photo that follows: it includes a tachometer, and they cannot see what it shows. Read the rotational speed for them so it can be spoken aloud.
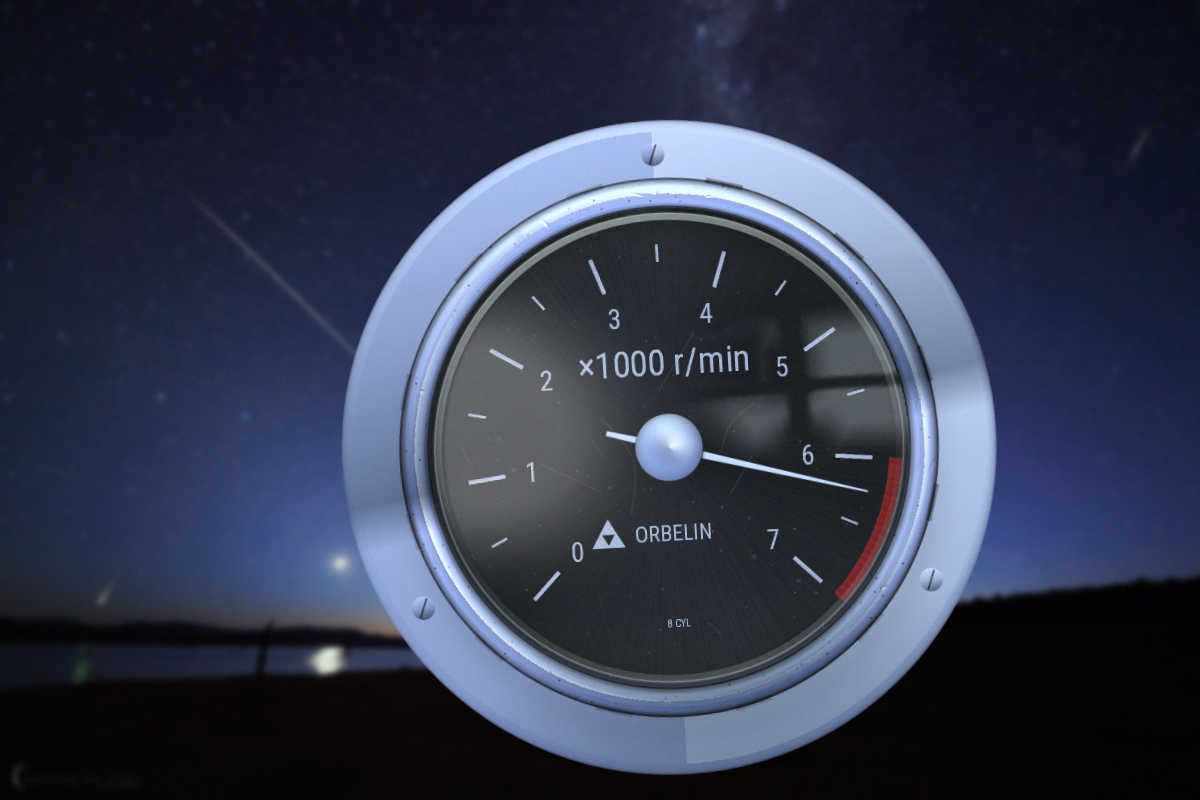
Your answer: 6250 rpm
